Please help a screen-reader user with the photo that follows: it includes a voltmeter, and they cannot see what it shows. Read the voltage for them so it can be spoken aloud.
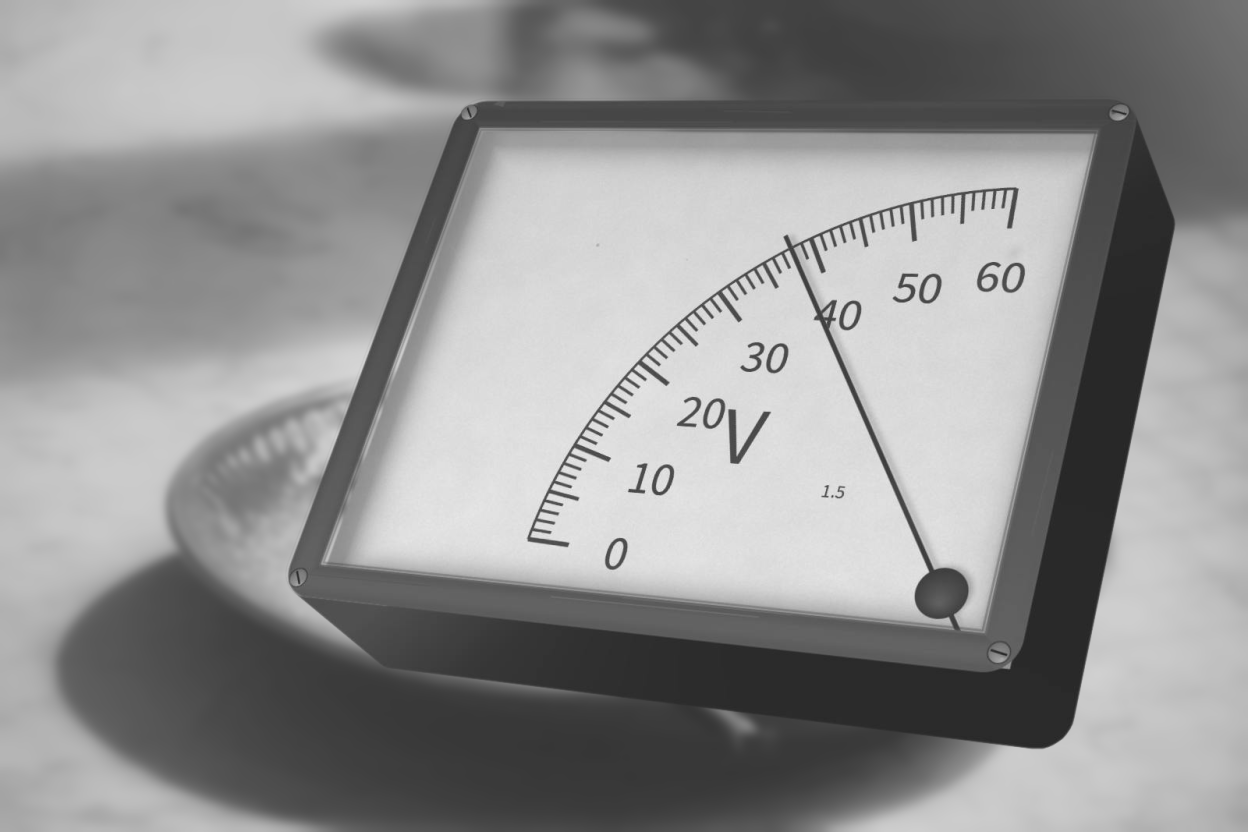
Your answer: 38 V
